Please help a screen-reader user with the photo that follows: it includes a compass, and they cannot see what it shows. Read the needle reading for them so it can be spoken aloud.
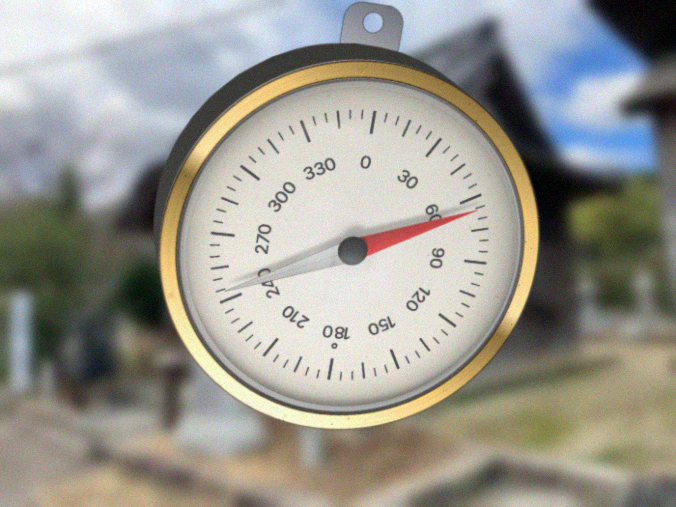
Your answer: 65 °
